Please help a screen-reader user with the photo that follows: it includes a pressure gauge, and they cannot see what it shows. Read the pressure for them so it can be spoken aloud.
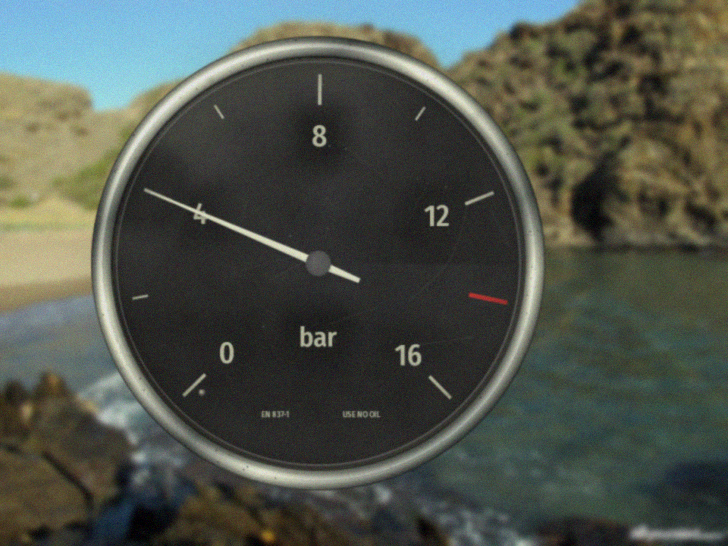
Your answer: 4 bar
